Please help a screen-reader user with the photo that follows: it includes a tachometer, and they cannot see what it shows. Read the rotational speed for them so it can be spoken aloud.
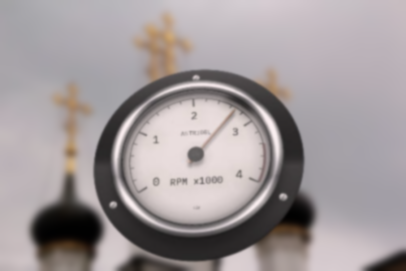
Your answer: 2700 rpm
